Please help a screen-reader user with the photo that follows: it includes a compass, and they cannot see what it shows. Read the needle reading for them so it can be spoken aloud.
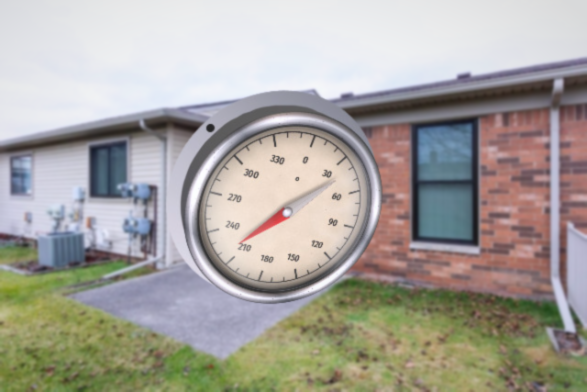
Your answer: 220 °
